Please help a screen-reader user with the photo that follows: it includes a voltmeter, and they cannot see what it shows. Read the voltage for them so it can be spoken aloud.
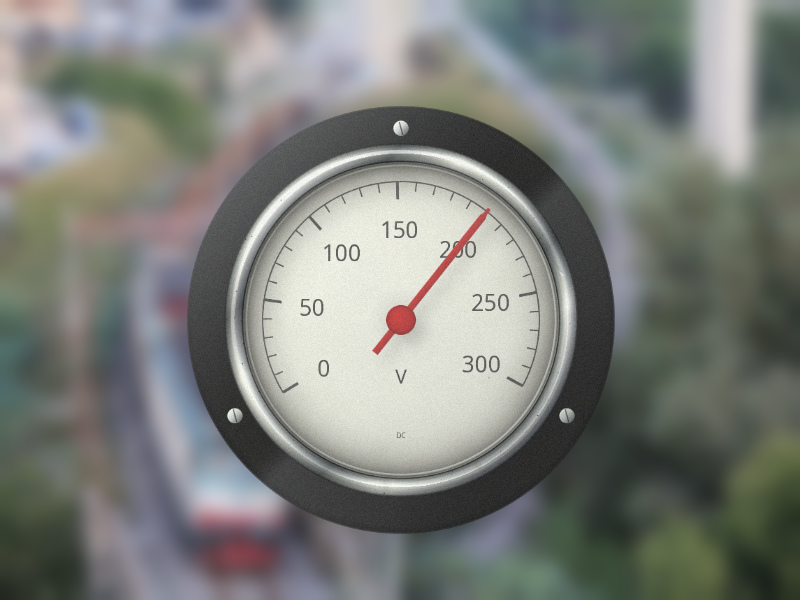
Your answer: 200 V
